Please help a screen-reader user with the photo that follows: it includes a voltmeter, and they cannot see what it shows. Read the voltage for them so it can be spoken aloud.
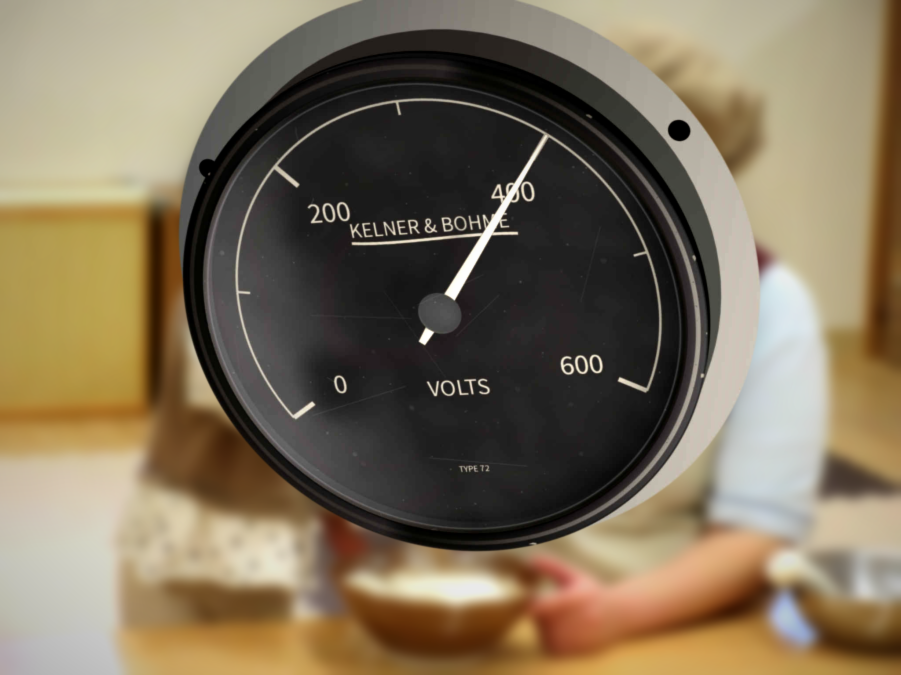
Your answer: 400 V
